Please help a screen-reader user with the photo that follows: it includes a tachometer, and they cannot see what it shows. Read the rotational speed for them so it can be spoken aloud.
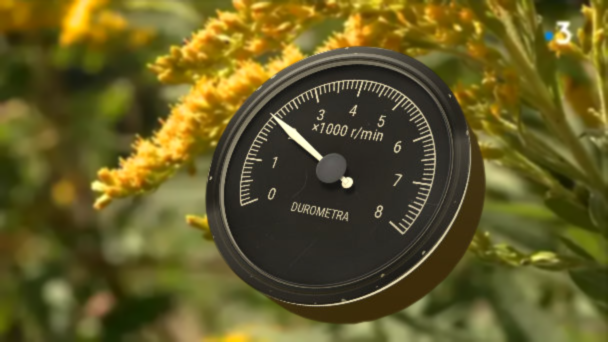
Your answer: 2000 rpm
